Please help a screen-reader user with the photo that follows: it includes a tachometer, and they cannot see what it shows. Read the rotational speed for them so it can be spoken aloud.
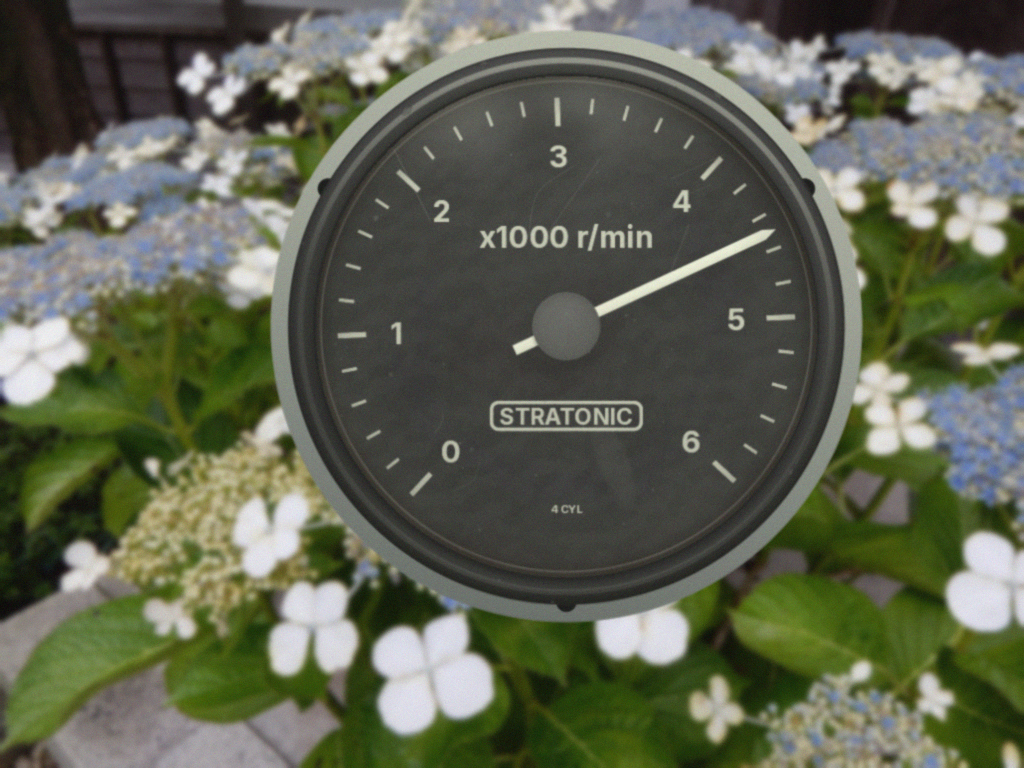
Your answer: 4500 rpm
